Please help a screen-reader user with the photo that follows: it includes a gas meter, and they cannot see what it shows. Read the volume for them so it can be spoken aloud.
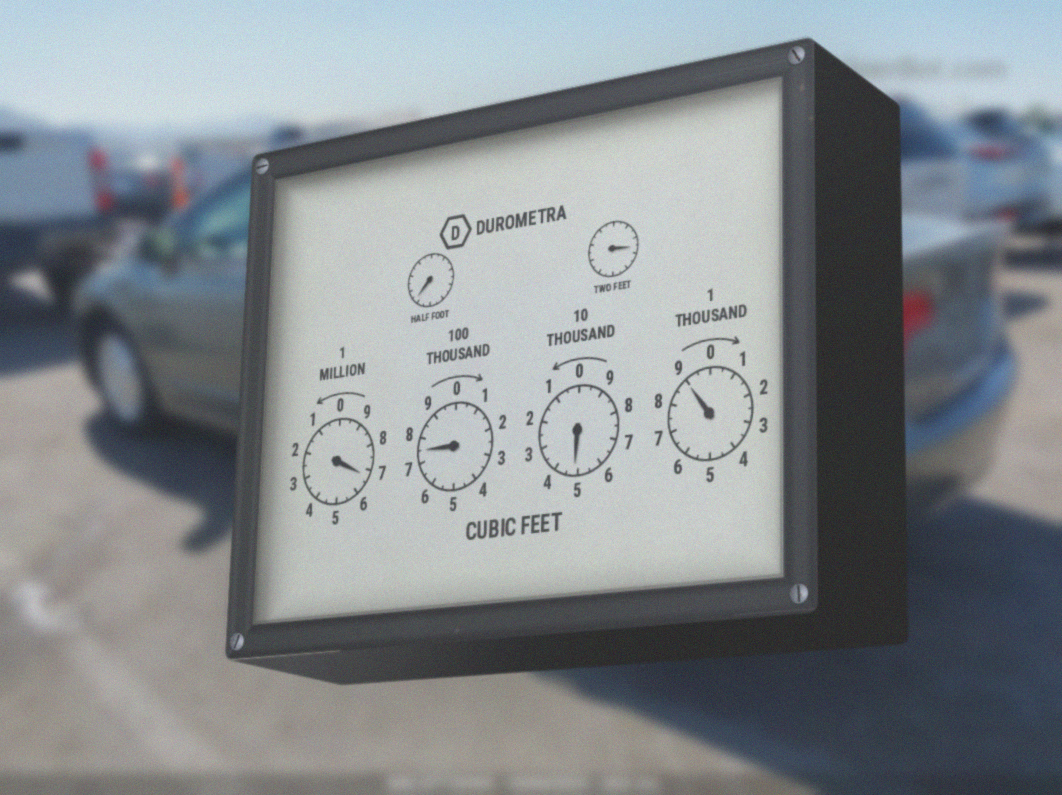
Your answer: 674900 ft³
